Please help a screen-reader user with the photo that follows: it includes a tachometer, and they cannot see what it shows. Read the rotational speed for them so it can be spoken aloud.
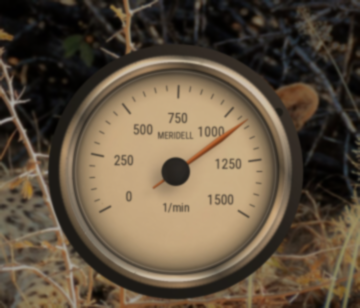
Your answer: 1075 rpm
